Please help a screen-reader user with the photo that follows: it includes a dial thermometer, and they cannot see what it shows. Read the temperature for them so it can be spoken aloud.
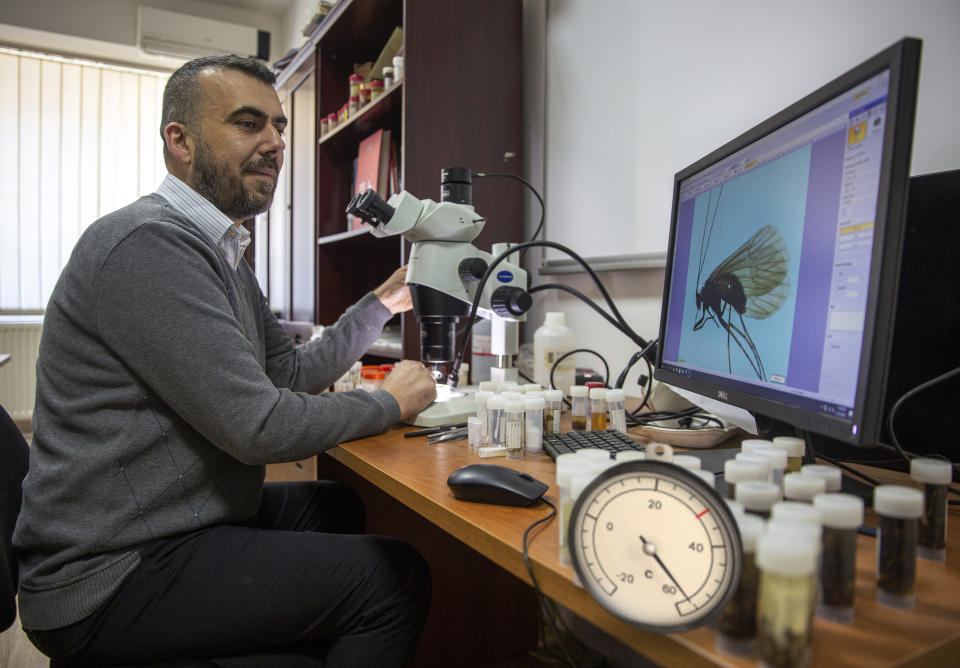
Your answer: 56 °C
